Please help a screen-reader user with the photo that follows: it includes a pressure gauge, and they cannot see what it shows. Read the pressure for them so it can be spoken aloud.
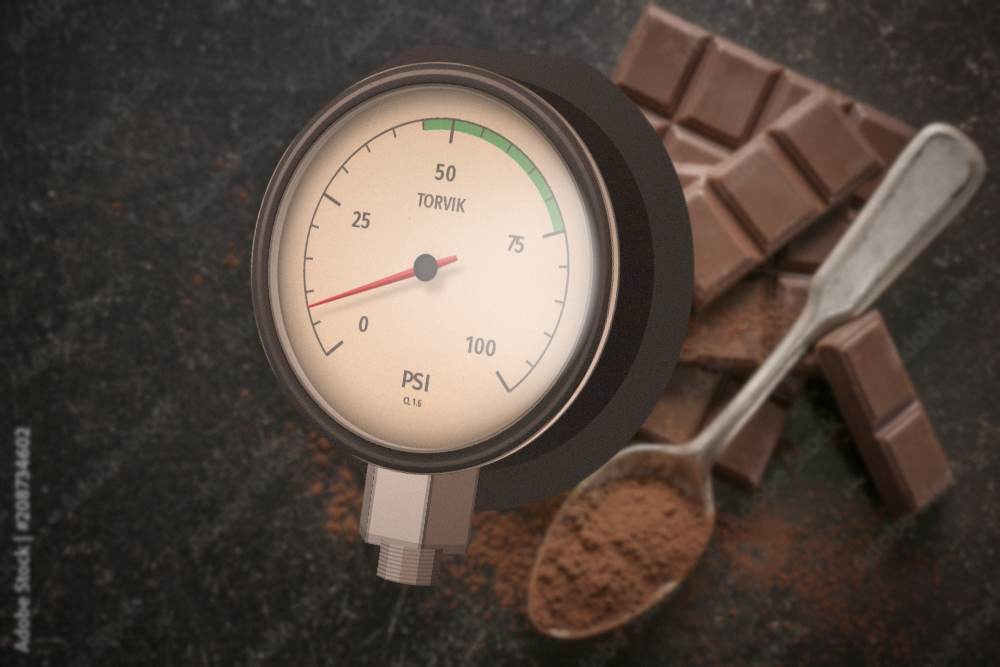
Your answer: 7.5 psi
